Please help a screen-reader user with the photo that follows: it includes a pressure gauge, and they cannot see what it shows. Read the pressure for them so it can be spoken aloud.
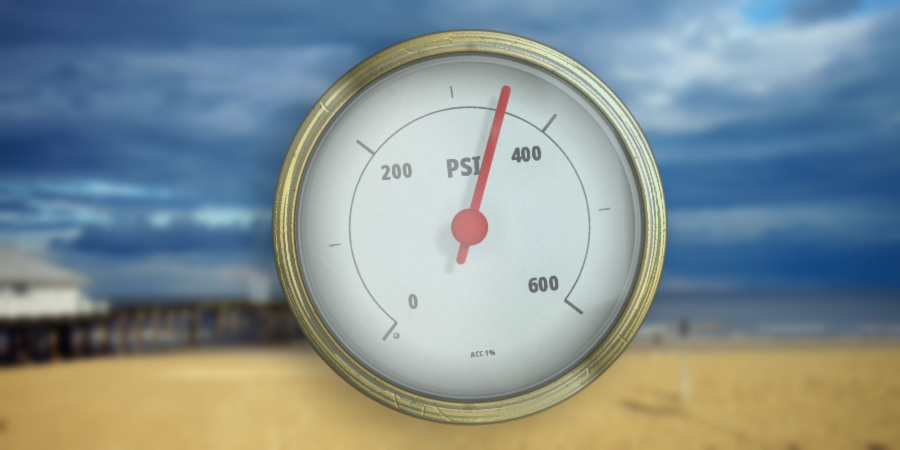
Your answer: 350 psi
